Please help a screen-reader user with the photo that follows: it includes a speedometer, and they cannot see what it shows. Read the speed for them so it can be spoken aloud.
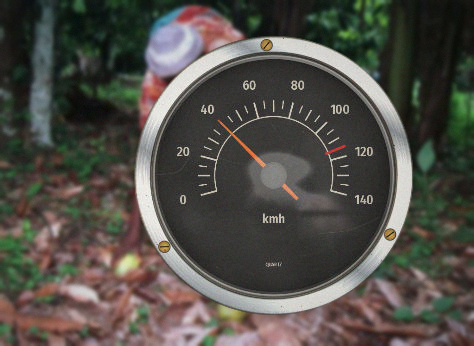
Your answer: 40 km/h
